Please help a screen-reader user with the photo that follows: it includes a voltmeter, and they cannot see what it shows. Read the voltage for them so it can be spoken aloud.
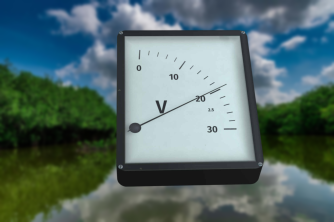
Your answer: 20 V
